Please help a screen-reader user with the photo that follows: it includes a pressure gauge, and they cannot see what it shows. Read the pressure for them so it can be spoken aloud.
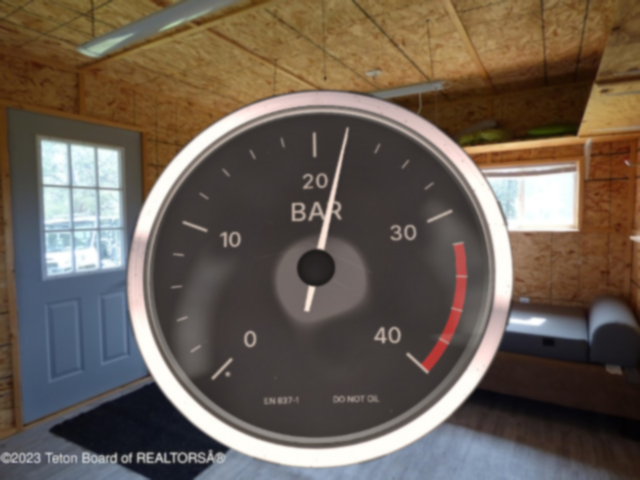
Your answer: 22 bar
